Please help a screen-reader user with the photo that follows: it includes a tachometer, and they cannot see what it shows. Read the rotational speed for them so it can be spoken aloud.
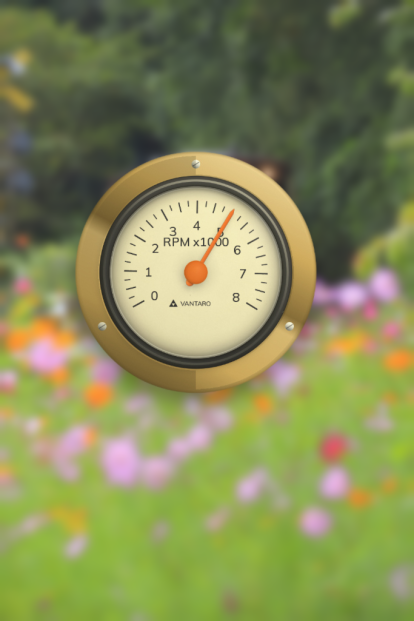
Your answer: 5000 rpm
